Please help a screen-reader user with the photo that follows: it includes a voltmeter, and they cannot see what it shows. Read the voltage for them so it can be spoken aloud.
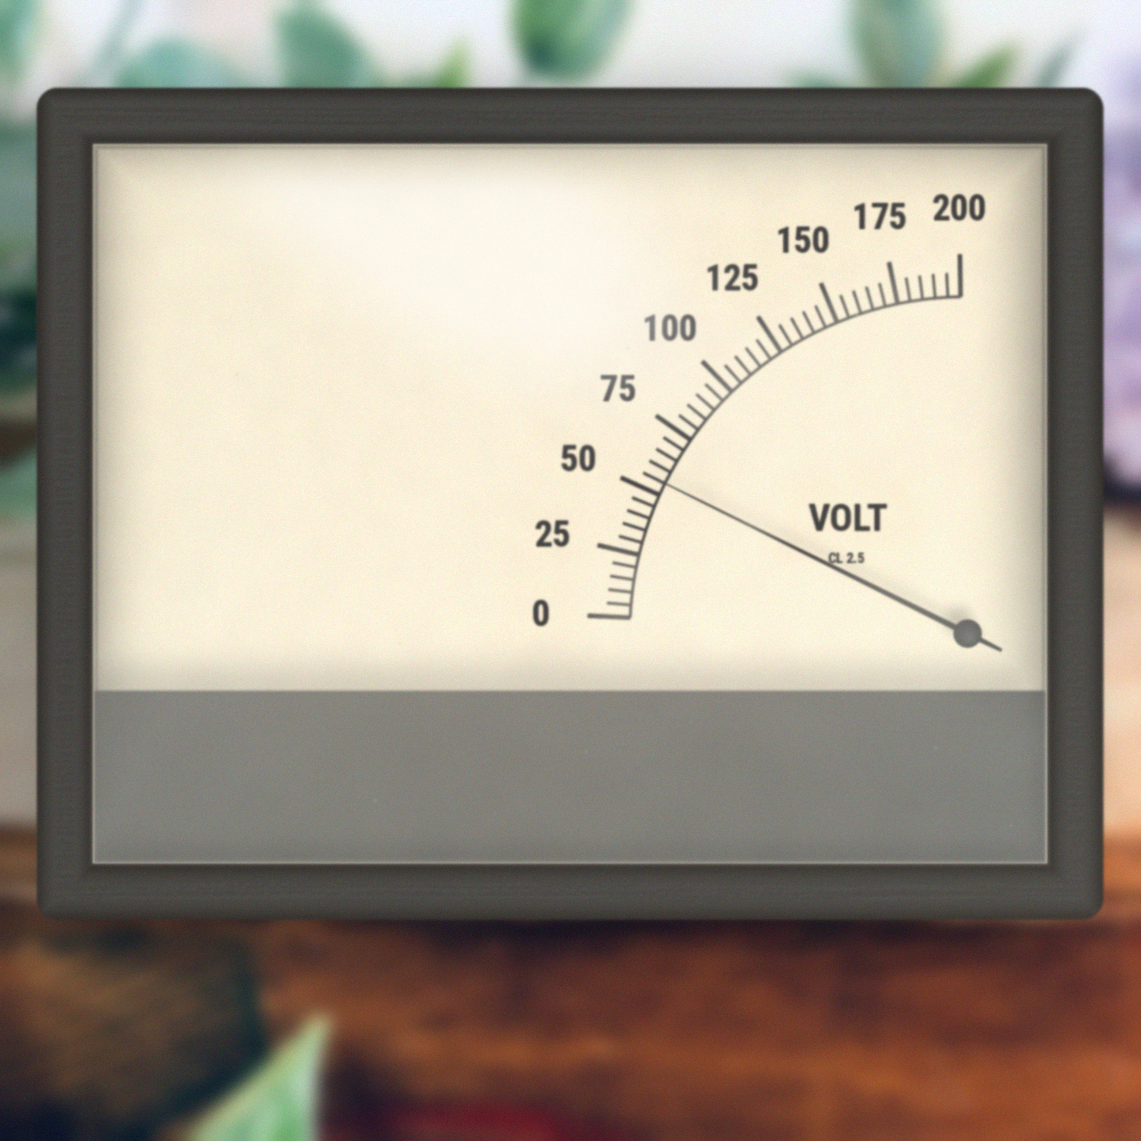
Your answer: 55 V
